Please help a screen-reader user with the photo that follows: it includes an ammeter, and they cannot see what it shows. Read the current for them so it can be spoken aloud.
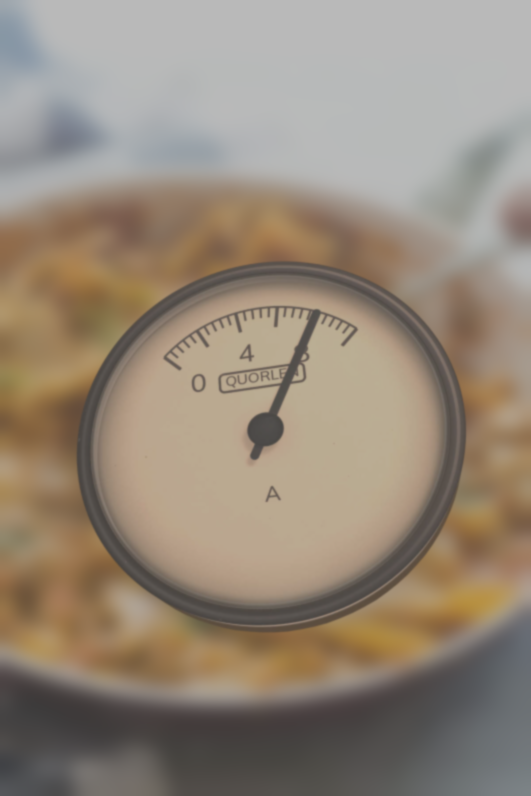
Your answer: 8 A
